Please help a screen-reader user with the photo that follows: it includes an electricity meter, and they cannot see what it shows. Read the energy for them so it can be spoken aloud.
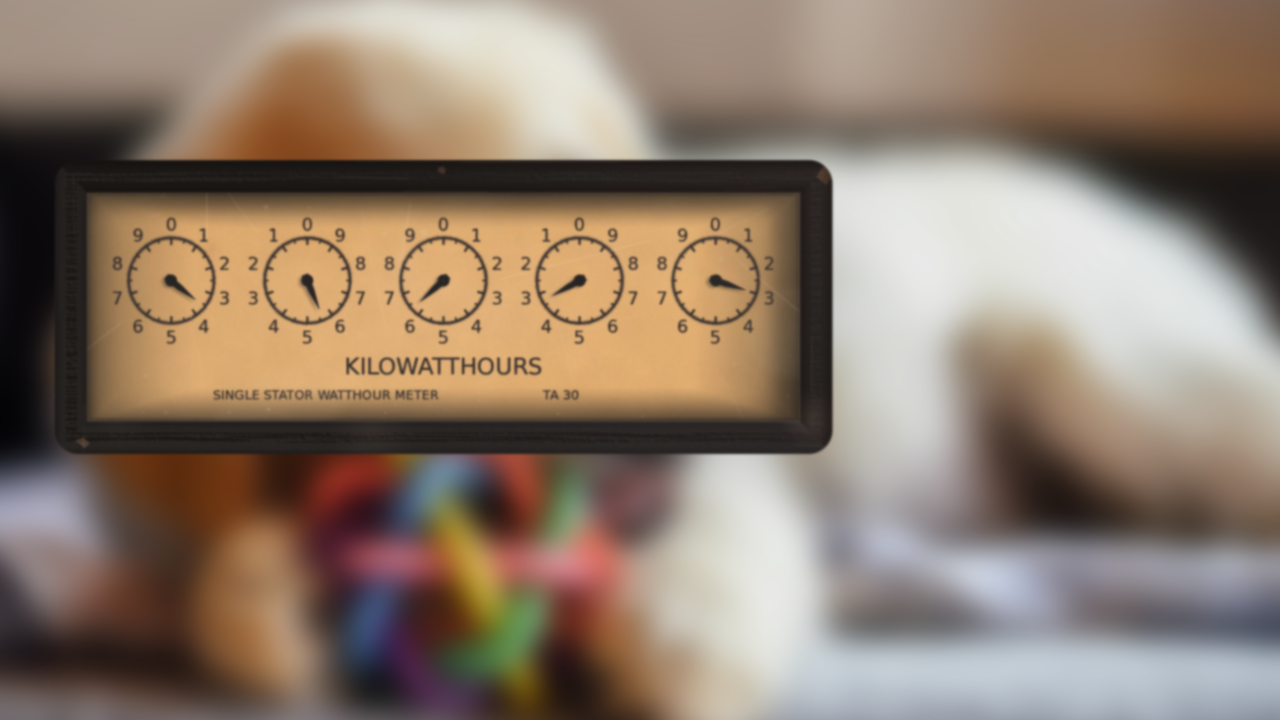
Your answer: 35633 kWh
